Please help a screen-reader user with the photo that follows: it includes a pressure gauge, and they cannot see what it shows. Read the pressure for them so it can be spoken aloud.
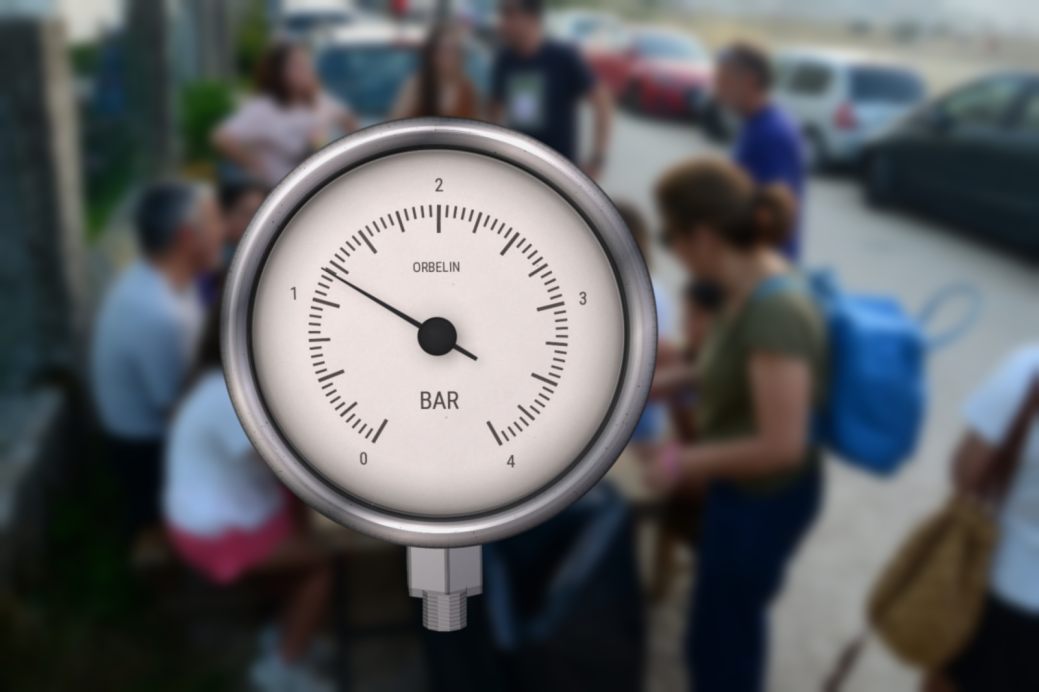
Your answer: 1.2 bar
